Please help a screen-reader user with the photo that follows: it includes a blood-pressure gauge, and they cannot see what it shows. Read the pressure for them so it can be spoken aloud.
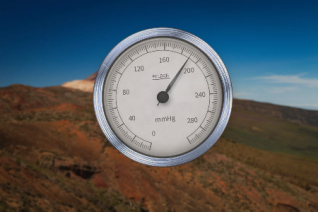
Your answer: 190 mmHg
